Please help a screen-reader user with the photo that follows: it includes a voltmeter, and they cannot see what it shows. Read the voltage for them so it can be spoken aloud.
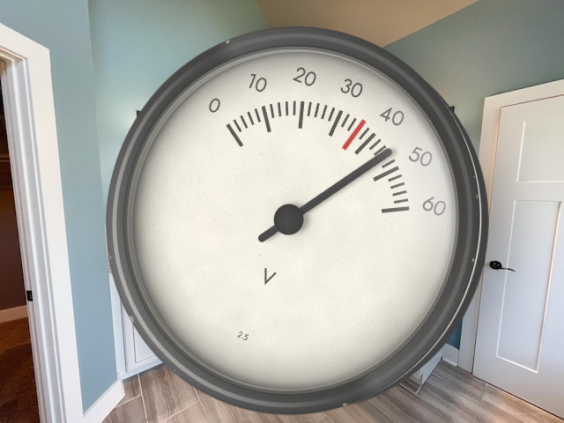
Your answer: 46 V
